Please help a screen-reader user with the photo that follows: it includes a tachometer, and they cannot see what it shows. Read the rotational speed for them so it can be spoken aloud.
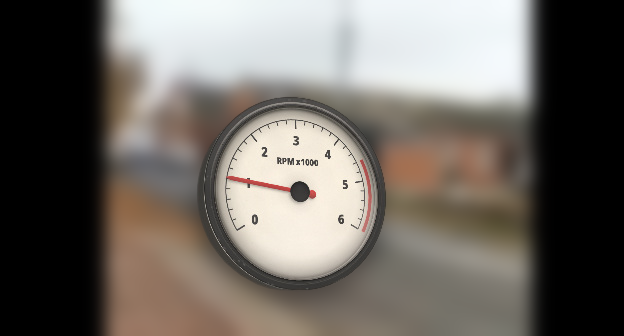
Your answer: 1000 rpm
